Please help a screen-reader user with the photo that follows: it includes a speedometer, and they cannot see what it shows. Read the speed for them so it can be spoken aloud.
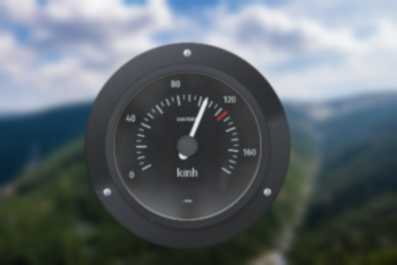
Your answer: 105 km/h
